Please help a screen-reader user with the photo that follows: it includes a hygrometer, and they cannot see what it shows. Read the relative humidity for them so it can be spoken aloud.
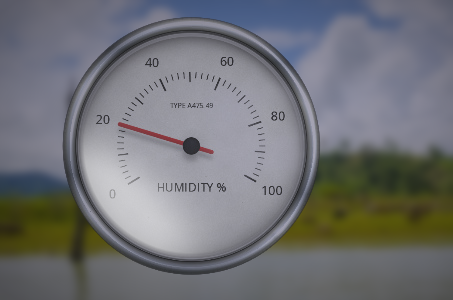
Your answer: 20 %
